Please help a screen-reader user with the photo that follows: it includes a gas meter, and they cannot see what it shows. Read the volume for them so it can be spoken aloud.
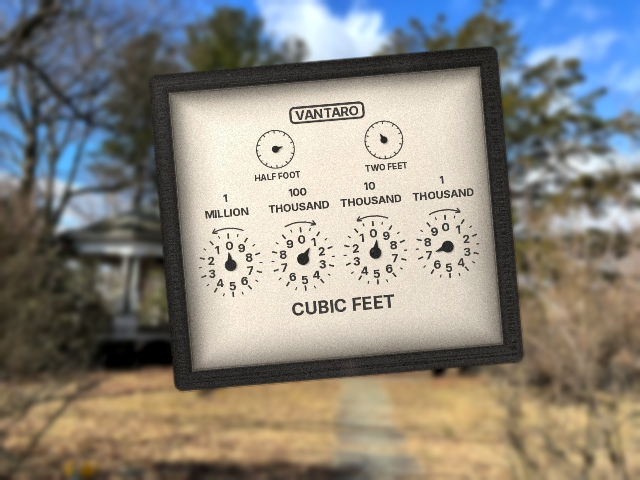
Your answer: 9700 ft³
